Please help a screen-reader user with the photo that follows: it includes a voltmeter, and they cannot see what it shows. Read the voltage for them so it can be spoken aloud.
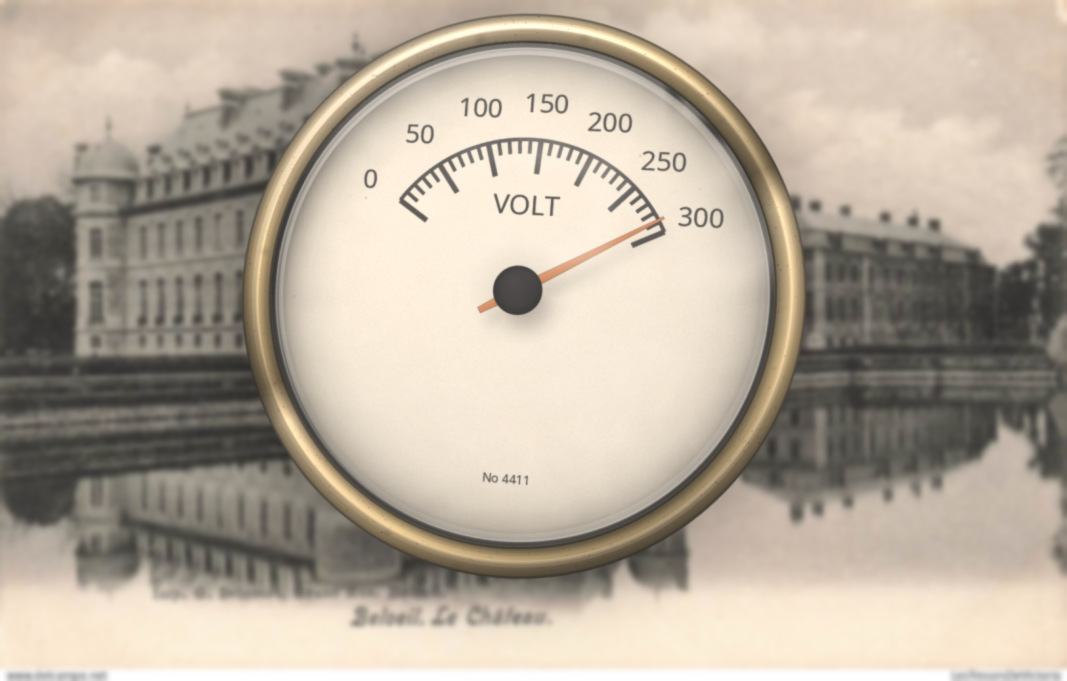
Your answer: 290 V
